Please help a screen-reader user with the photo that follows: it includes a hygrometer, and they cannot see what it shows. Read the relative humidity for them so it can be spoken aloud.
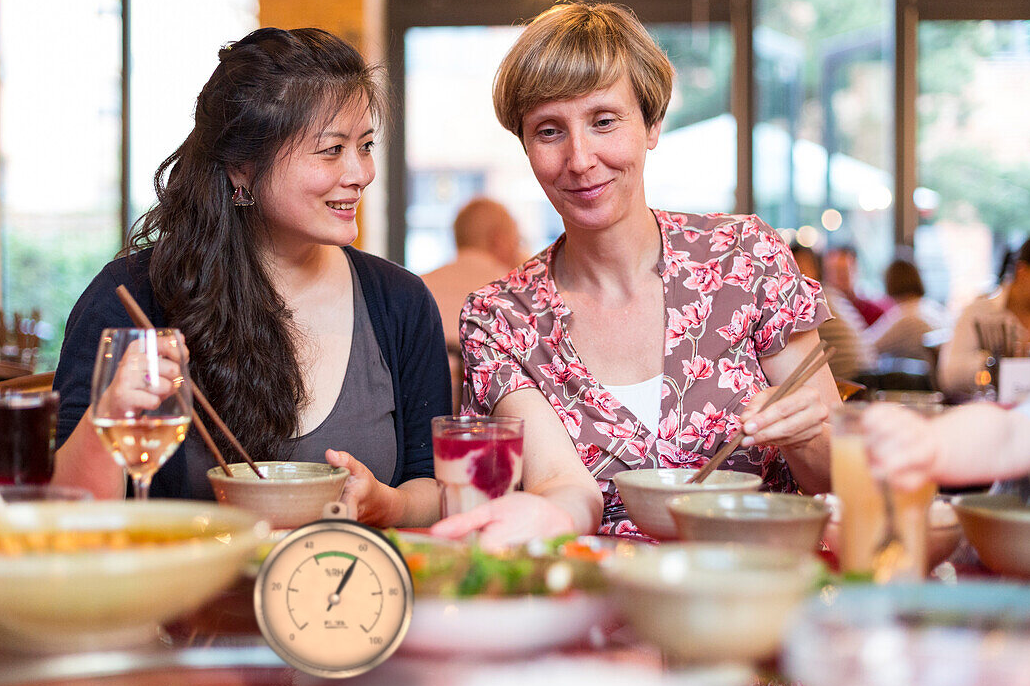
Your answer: 60 %
